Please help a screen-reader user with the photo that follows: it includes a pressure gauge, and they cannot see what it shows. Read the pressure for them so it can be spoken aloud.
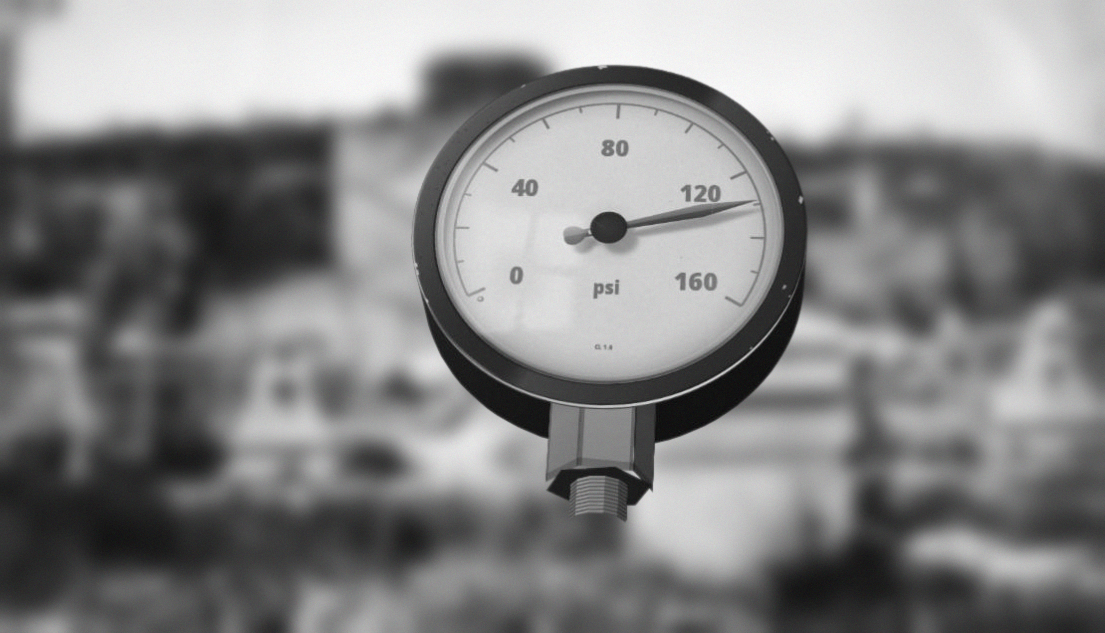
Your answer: 130 psi
